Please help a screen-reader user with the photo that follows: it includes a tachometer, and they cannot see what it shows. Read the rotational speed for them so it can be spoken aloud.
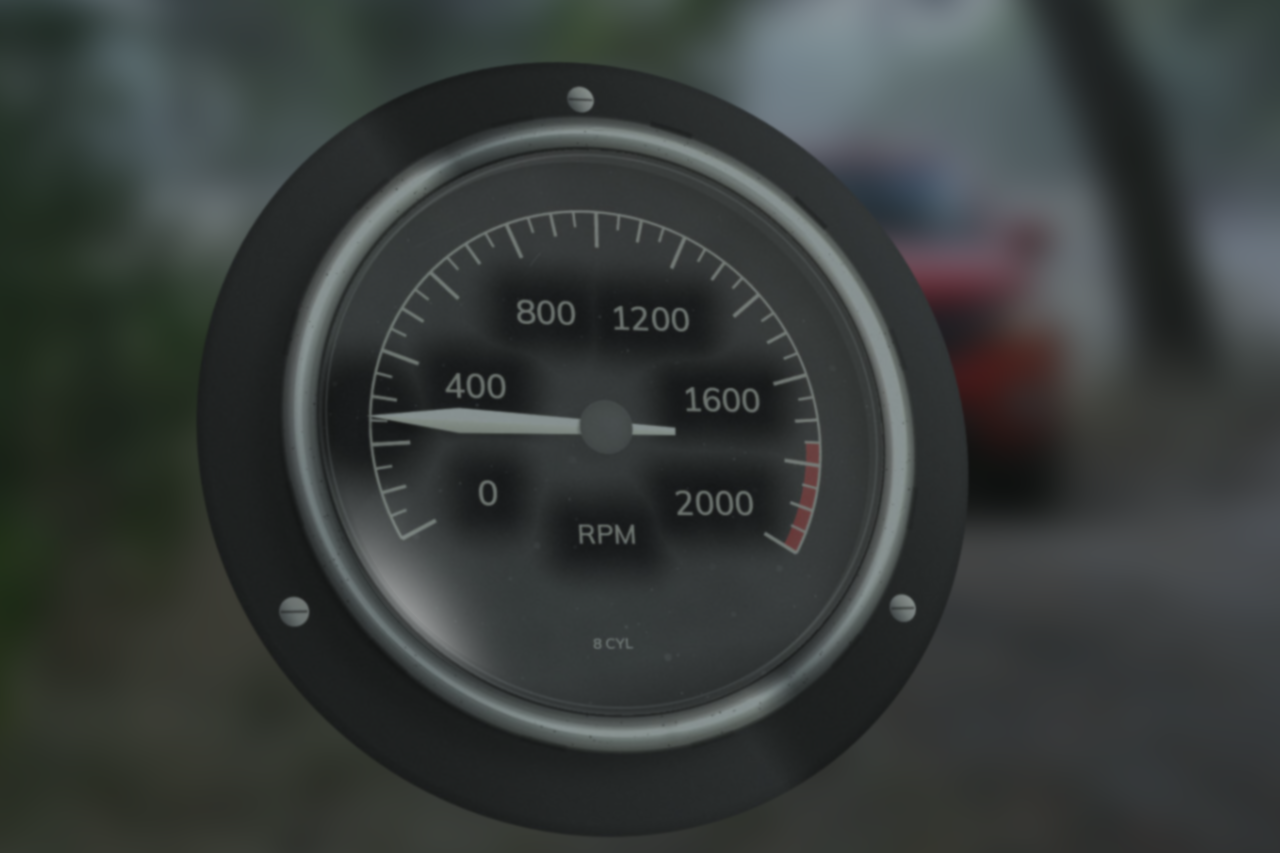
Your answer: 250 rpm
